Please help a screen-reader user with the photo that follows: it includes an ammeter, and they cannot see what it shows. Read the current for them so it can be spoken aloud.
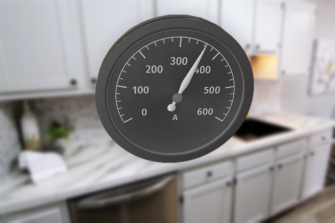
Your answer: 360 A
